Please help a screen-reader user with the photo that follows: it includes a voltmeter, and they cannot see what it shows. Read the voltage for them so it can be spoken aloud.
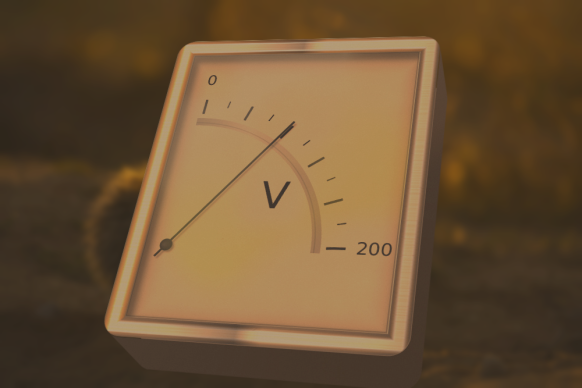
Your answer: 80 V
